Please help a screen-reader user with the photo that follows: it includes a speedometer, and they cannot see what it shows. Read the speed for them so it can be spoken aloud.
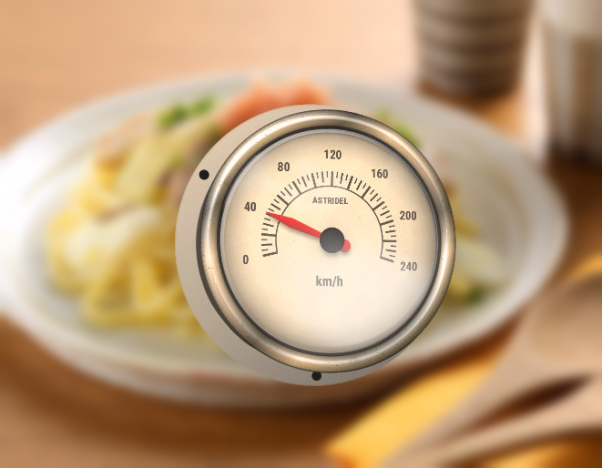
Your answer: 40 km/h
